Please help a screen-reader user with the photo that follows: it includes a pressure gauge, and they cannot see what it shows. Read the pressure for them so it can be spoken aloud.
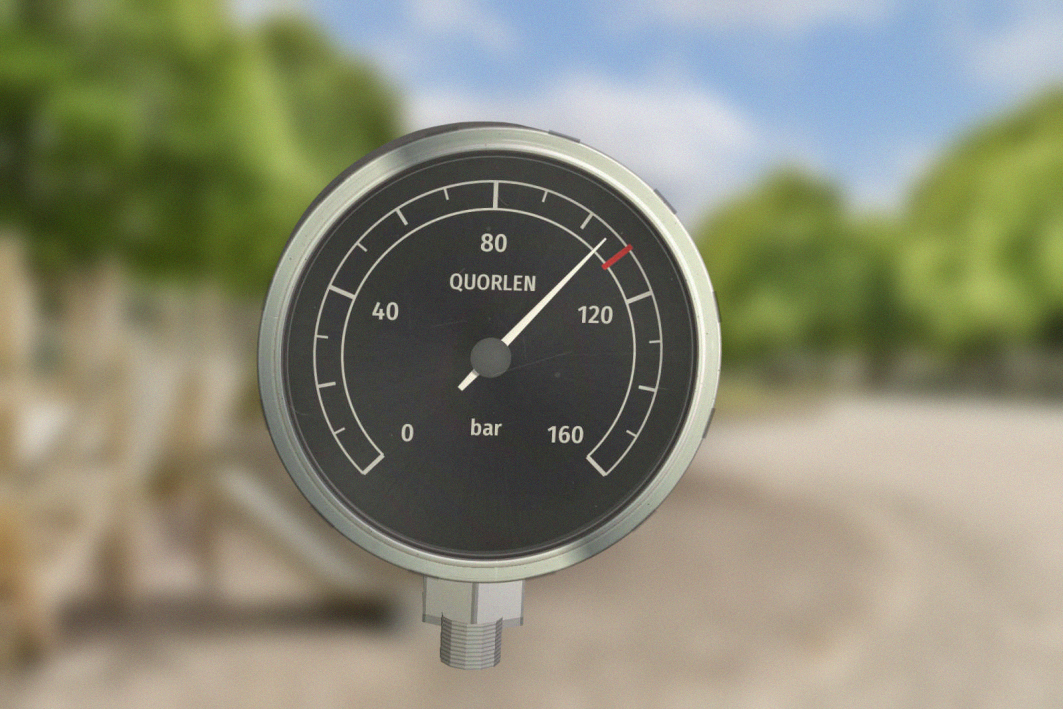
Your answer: 105 bar
